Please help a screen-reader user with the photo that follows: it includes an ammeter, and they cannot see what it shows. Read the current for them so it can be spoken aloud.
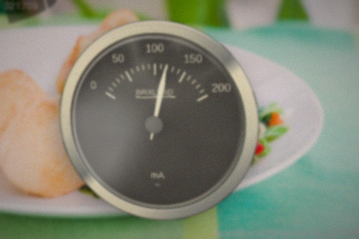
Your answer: 120 mA
